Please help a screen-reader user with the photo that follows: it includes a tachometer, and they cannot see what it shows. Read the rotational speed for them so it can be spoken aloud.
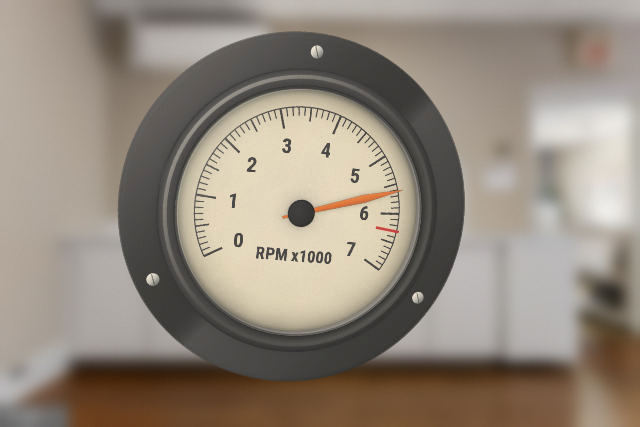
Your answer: 5600 rpm
